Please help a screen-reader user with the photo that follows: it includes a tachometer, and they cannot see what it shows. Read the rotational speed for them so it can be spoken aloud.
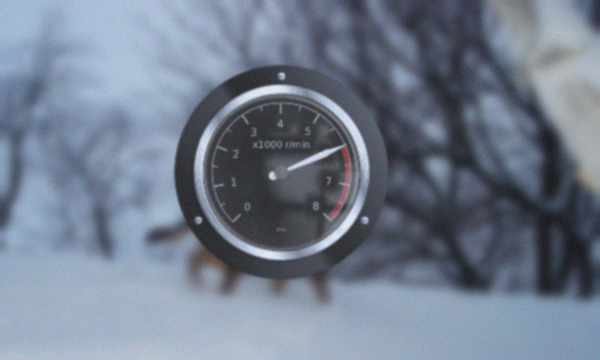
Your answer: 6000 rpm
